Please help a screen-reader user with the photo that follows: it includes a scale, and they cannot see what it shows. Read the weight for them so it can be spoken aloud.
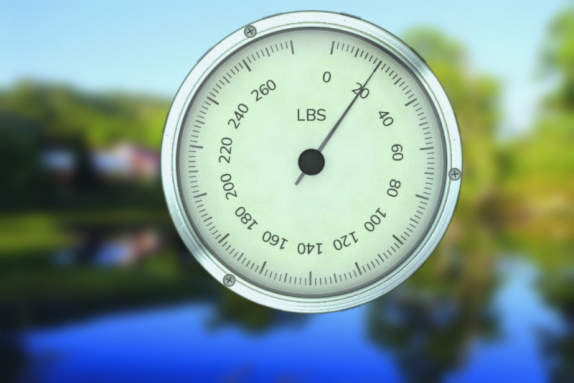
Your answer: 20 lb
